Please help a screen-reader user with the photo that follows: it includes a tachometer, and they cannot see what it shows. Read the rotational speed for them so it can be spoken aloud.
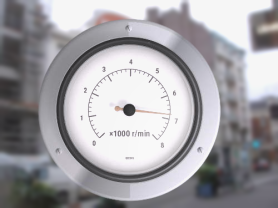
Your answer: 6800 rpm
